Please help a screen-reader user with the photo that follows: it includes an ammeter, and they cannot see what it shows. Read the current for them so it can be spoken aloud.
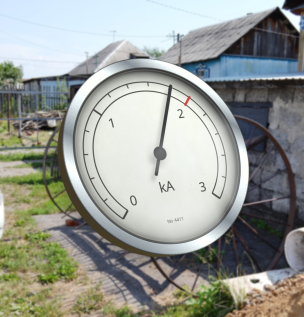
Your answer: 1.8 kA
